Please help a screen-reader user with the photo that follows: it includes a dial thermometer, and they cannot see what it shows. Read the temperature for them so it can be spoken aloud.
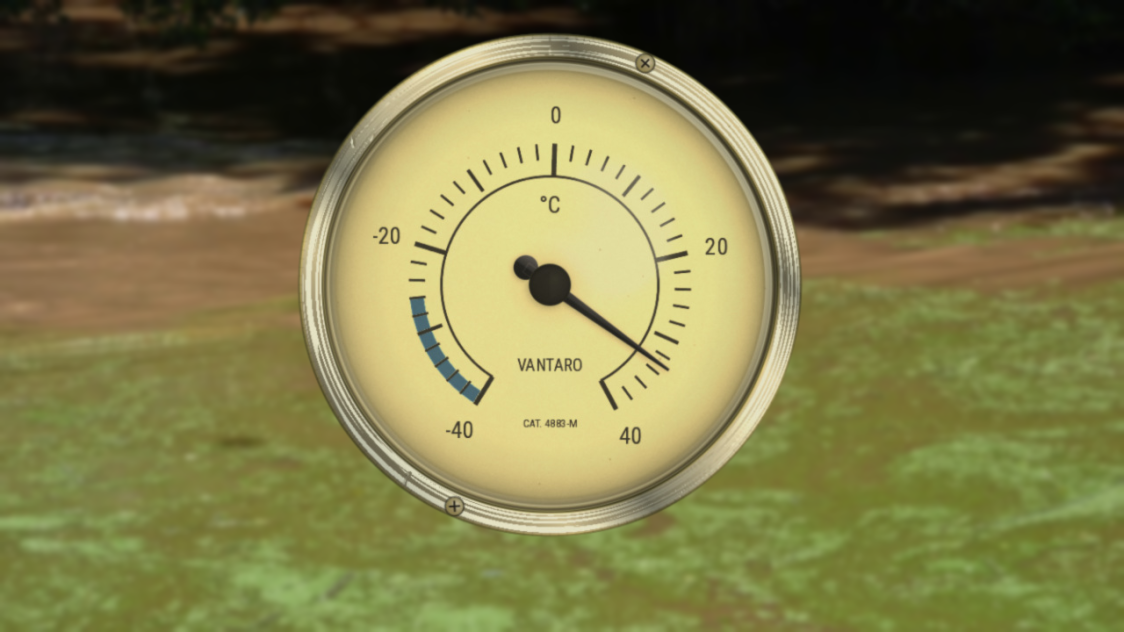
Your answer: 33 °C
